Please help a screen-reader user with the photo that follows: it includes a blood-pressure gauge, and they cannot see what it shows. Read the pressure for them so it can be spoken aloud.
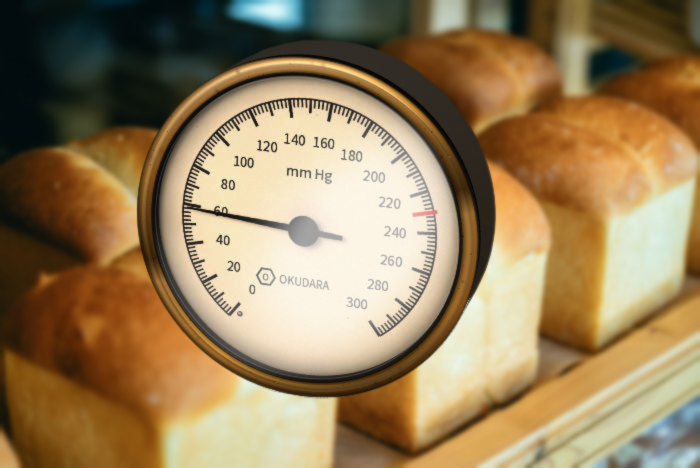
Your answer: 60 mmHg
